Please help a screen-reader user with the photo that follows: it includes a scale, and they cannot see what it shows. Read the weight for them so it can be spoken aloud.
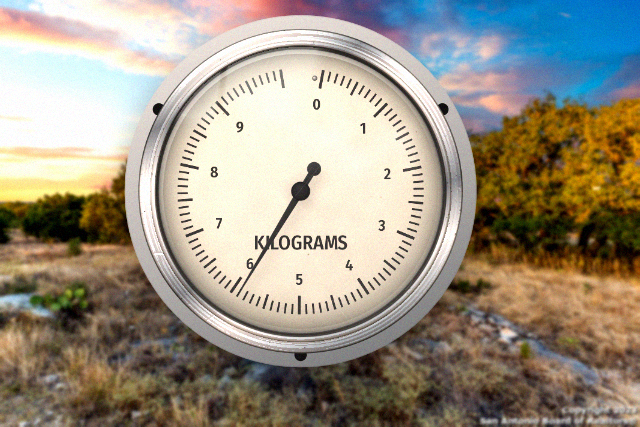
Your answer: 5.9 kg
